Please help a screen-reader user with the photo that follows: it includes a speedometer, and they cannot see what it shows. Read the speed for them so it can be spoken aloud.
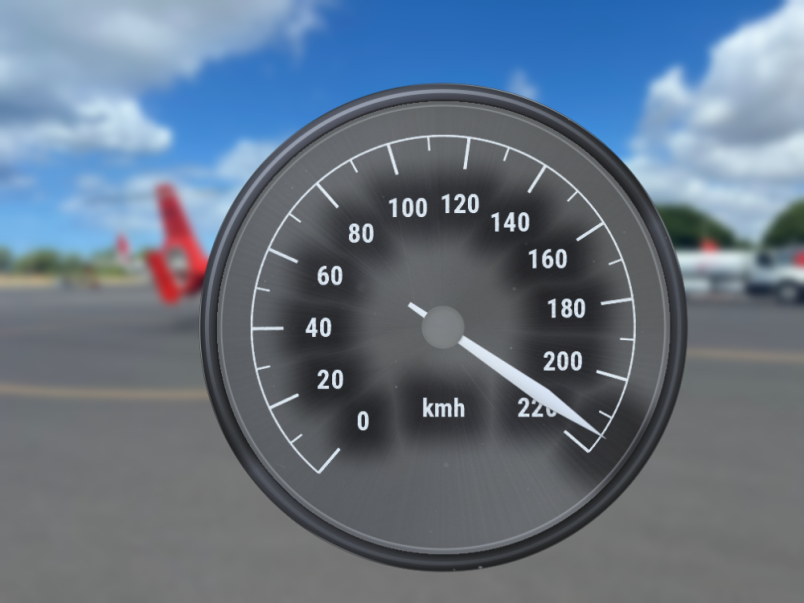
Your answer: 215 km/h
